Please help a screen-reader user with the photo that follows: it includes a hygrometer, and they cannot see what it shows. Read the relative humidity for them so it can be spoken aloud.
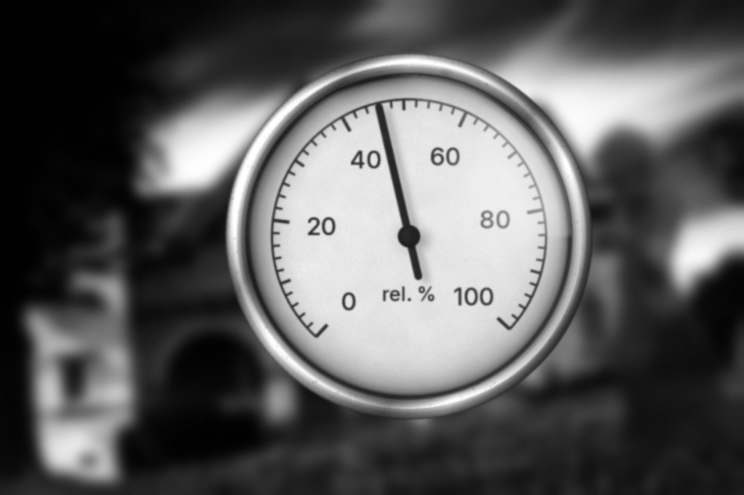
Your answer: 46 %
